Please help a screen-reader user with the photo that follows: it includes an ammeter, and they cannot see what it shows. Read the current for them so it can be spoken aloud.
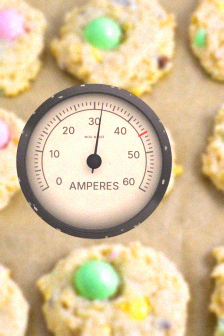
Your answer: 32 A
